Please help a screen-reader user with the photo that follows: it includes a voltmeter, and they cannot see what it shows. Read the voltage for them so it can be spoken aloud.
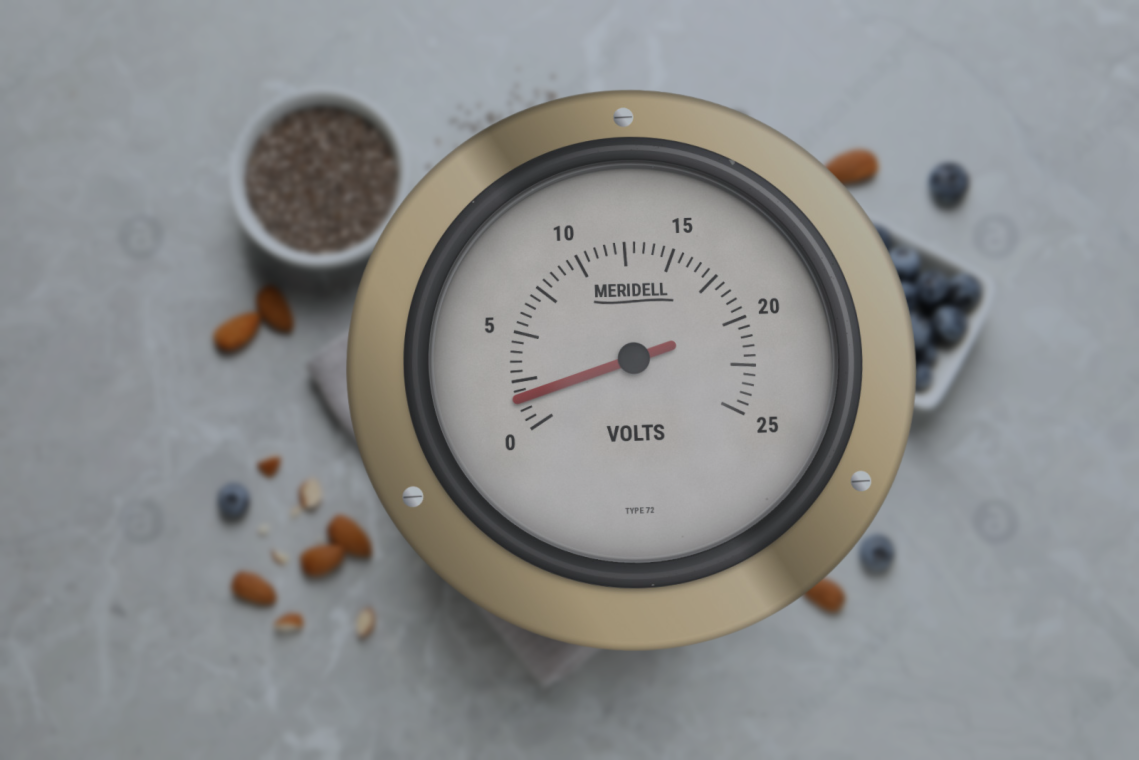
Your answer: 1.5 V
